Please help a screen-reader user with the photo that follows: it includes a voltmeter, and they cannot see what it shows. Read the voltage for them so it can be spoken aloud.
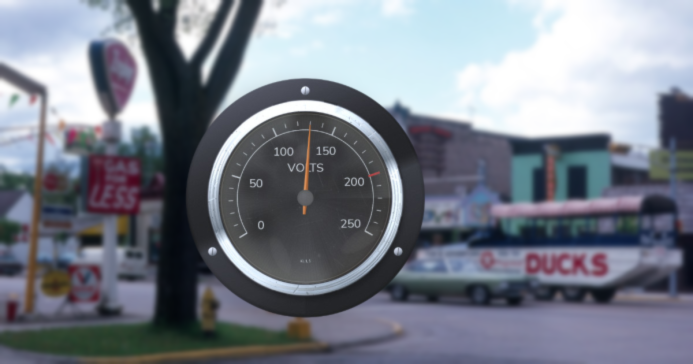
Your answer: 130 V
